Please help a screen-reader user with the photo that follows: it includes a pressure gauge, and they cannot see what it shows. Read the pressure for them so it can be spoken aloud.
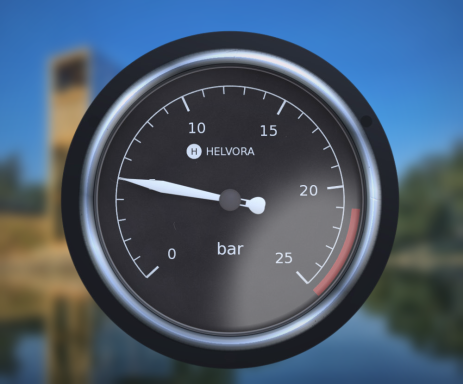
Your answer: 5 bar
